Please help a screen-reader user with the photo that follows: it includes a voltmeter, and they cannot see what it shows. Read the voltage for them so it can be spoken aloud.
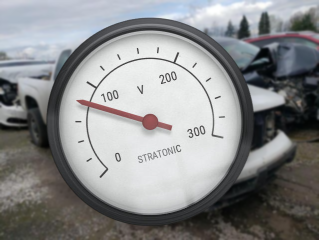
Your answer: 80 V
